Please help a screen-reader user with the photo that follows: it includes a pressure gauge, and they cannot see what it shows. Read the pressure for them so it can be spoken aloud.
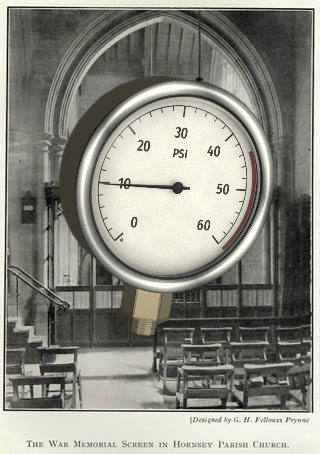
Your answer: 10 psi
